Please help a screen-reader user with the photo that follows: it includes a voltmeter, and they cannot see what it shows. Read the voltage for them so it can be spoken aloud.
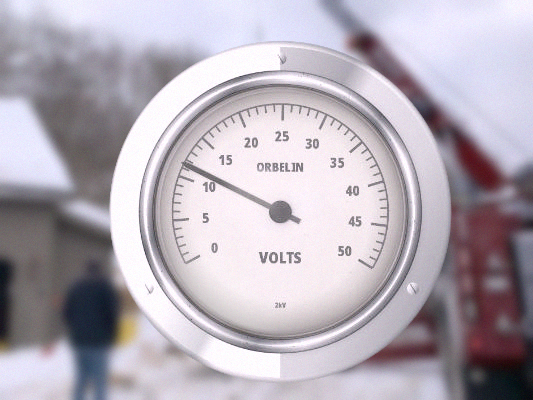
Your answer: 11.5 V
